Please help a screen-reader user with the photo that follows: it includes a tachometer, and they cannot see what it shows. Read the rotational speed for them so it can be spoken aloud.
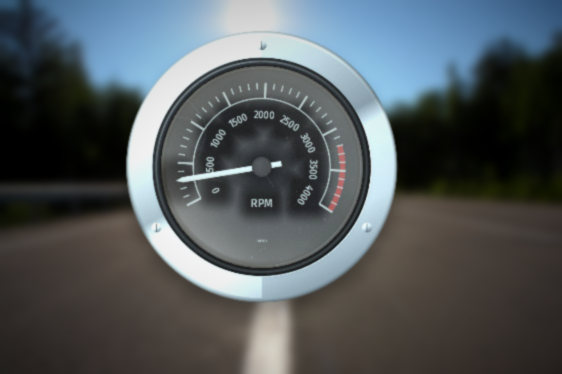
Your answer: 300 rpm
